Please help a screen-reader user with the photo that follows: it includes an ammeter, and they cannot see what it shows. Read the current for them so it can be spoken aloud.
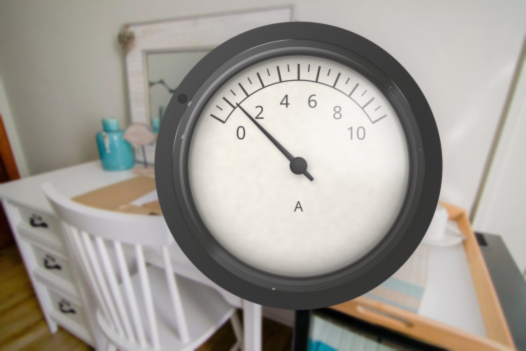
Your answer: 1.25 A
